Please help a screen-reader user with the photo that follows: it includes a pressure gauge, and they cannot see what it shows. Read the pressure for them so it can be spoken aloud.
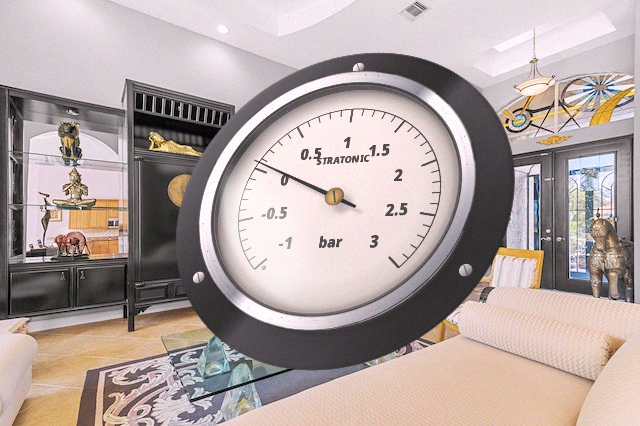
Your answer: 0.05 bar
